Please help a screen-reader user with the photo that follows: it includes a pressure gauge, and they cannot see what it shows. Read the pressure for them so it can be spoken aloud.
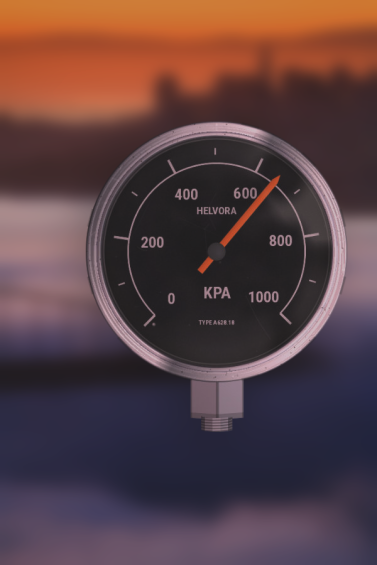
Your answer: 650 kPa
